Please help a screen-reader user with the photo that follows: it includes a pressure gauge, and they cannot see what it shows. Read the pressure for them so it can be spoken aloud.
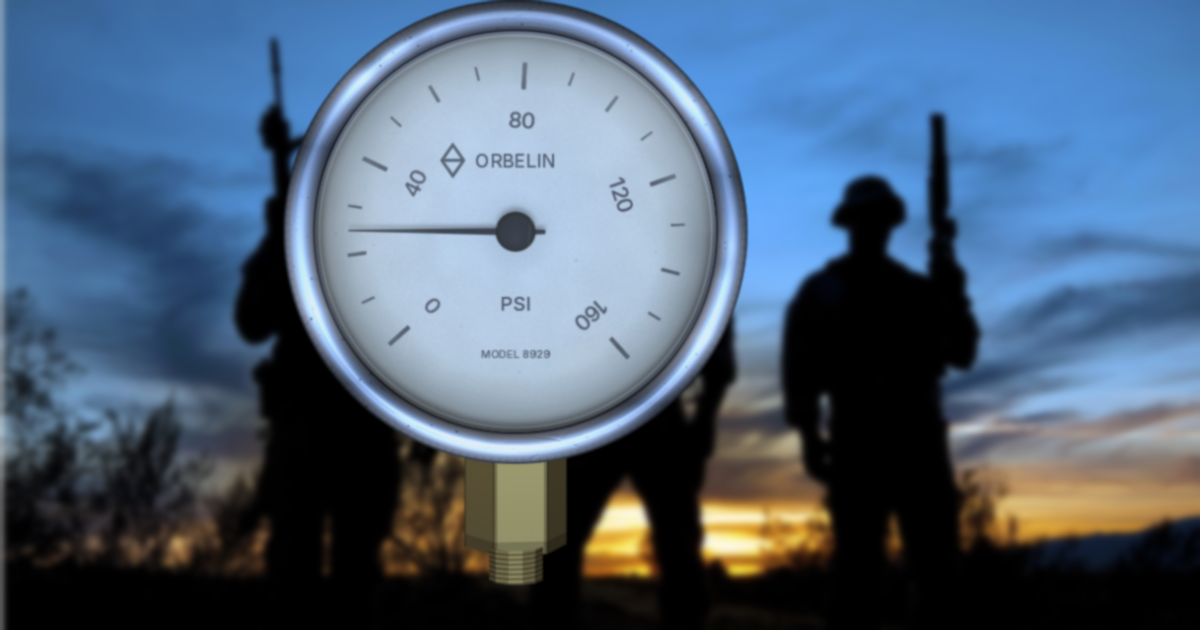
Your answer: 25 psi
